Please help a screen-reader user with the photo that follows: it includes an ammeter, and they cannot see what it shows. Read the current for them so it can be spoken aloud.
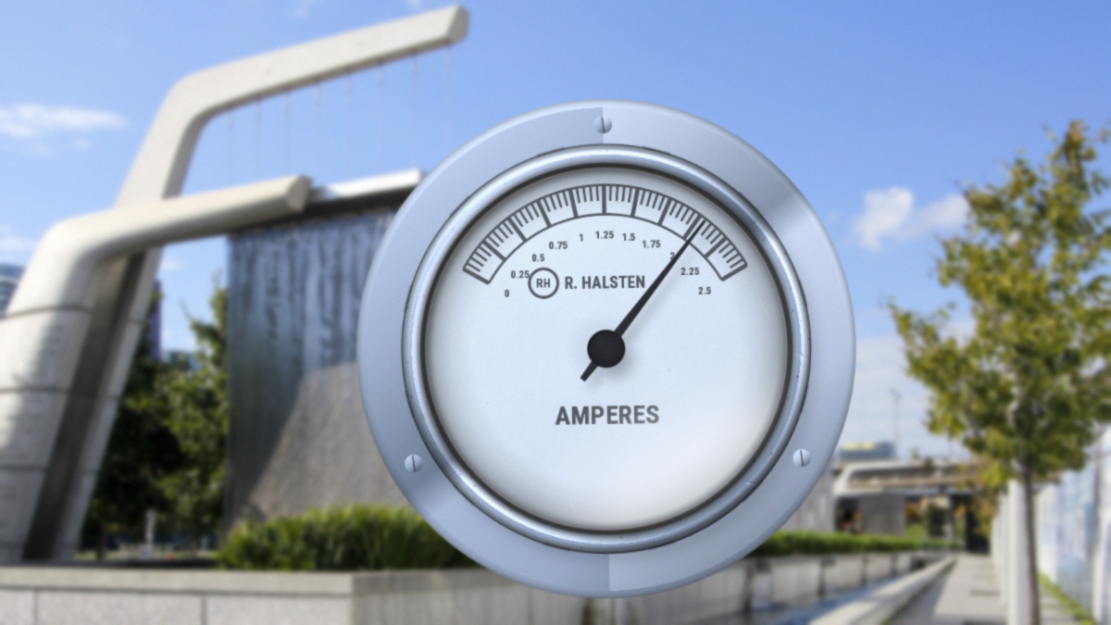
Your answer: 2.05 A
